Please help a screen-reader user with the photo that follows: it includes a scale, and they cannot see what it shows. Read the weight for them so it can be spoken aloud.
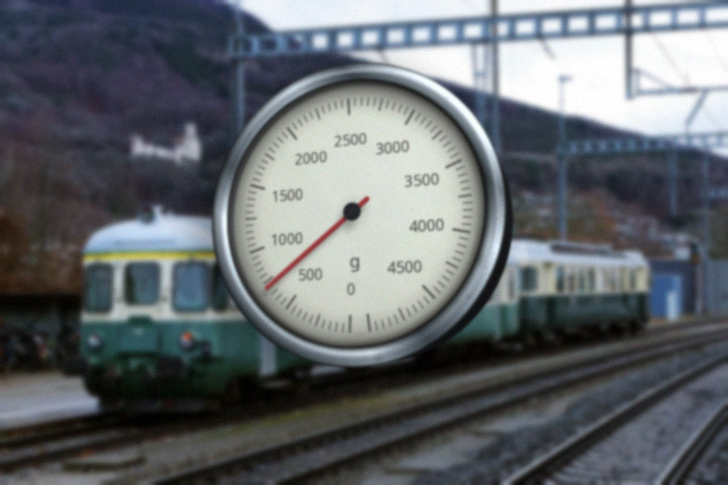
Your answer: 700 g
